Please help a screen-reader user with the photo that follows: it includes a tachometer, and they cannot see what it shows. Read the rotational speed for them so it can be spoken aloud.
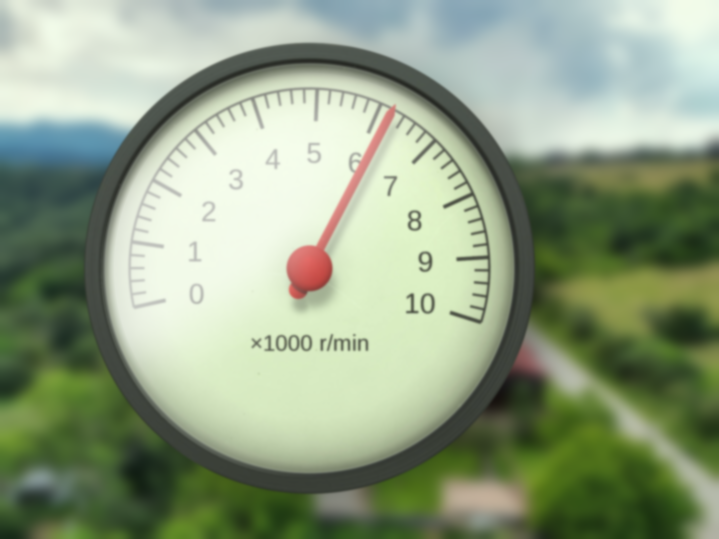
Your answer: 6200 rpm
